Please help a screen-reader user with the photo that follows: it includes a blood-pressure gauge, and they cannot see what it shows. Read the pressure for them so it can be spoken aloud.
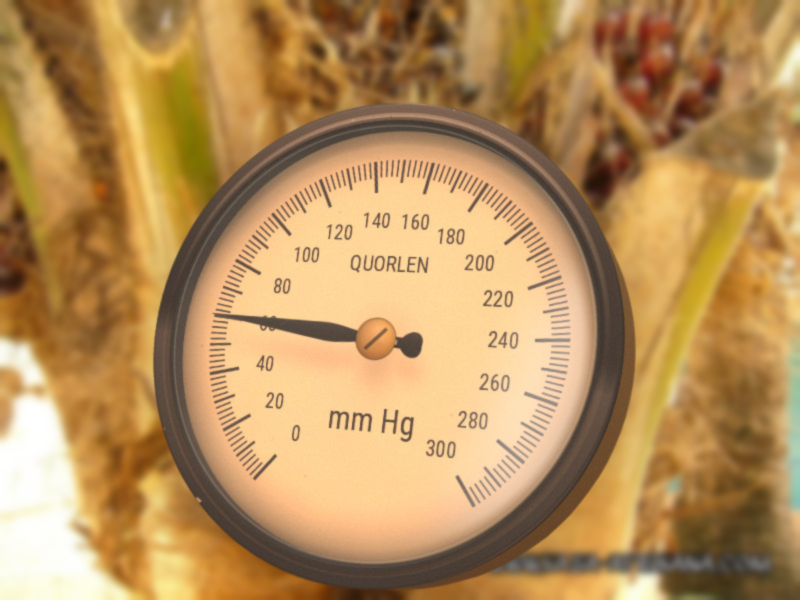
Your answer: 60 mmHg
